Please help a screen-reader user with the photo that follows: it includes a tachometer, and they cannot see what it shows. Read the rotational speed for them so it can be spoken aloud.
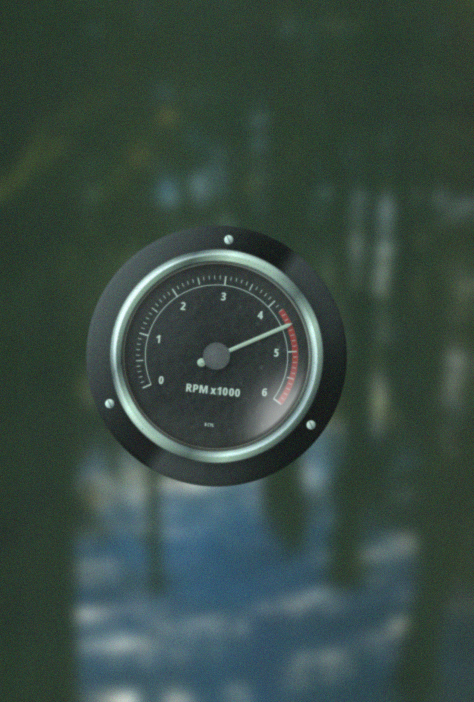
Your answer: 4500 rpm
